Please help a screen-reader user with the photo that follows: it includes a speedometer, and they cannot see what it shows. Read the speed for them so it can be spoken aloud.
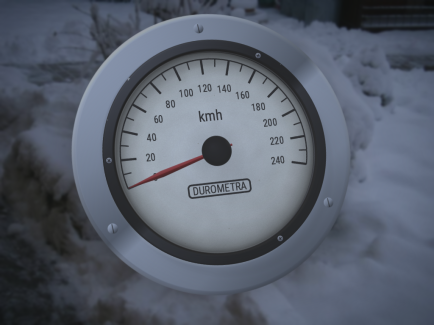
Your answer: 0 km/h
